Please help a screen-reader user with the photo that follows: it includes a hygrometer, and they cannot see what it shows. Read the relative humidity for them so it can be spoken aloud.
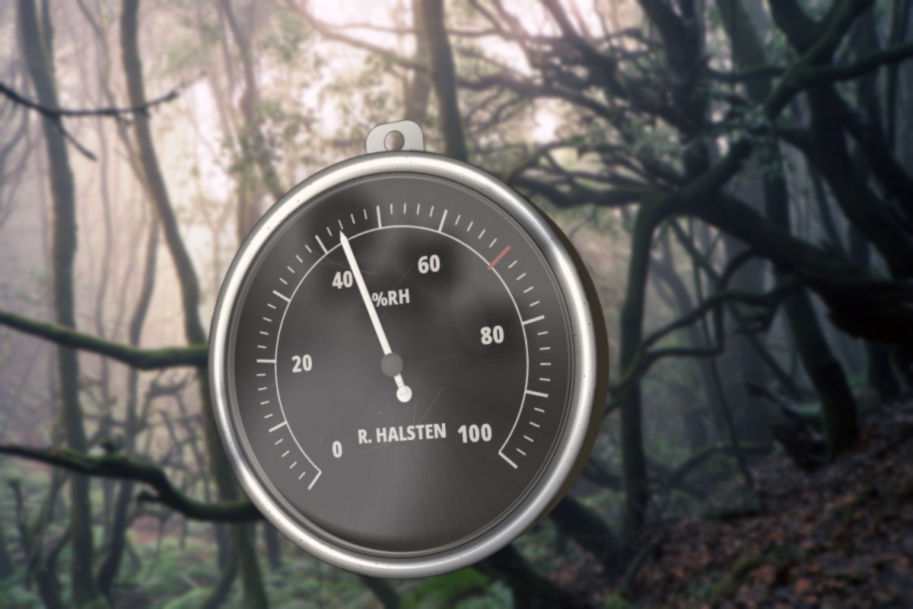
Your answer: 44 %
